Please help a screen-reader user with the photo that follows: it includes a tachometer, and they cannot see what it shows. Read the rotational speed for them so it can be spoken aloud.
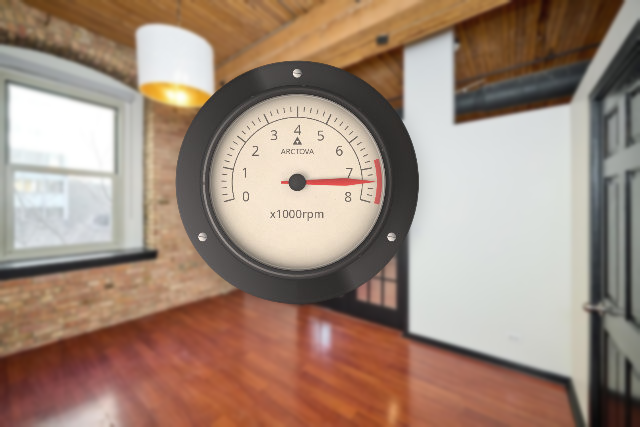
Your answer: 7400 rpm
